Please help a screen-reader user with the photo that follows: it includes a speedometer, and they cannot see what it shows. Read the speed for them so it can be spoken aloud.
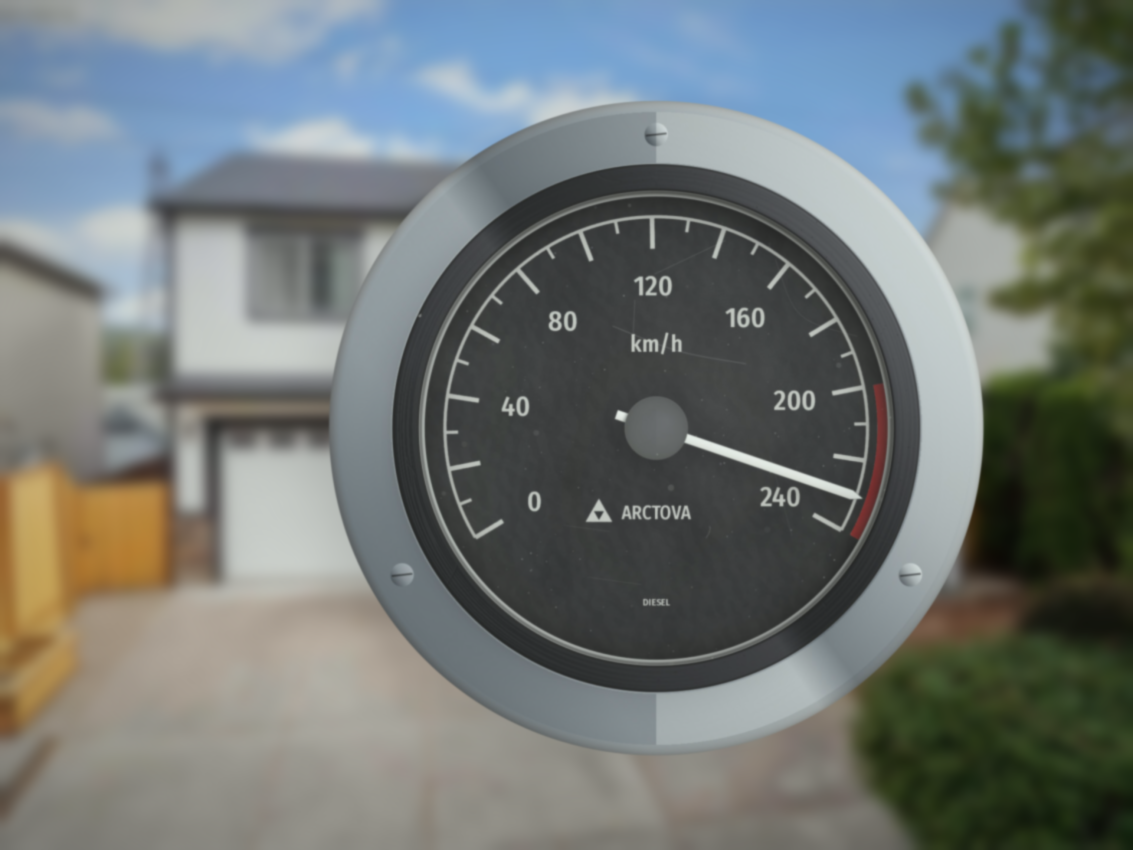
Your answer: 230 km/h
